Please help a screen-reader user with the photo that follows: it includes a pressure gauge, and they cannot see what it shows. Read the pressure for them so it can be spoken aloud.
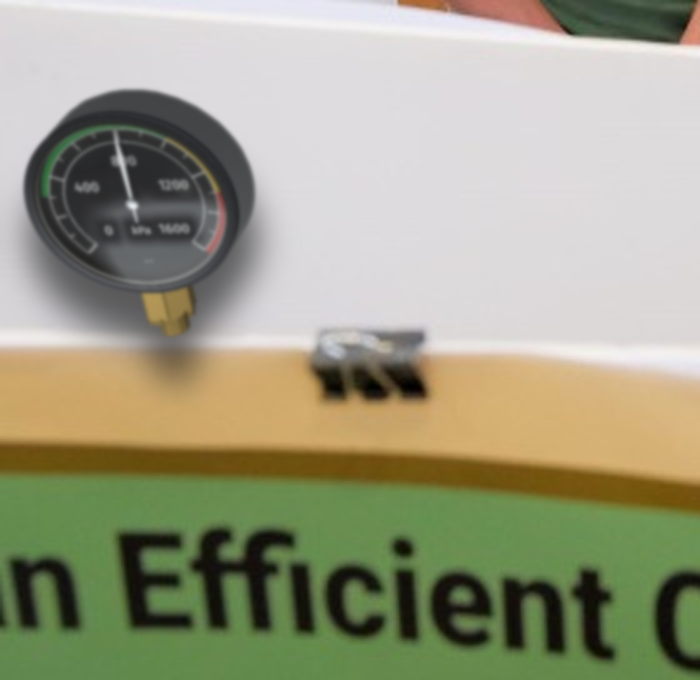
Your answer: 800 kPa
